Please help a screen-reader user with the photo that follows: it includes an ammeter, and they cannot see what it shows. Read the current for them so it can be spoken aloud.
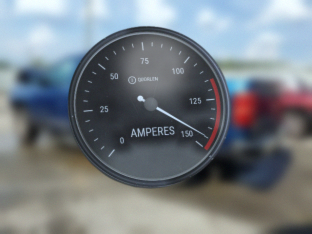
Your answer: 145 A
